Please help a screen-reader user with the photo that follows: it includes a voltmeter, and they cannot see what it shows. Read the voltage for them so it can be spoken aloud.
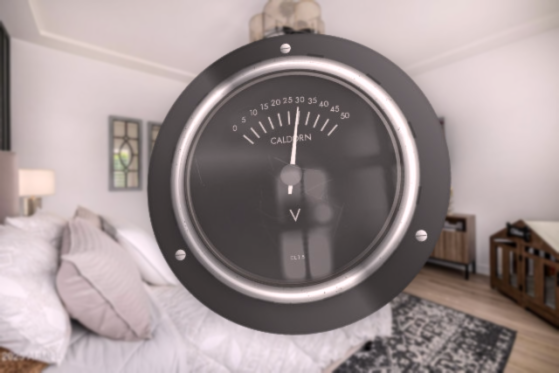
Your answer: 30 V
